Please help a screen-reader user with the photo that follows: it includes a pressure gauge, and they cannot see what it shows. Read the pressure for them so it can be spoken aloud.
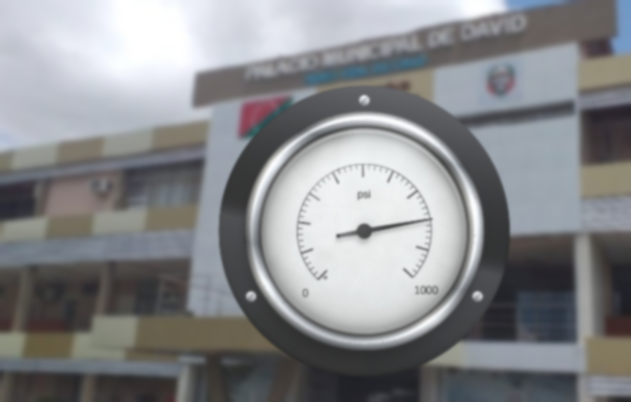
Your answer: 800 psi
